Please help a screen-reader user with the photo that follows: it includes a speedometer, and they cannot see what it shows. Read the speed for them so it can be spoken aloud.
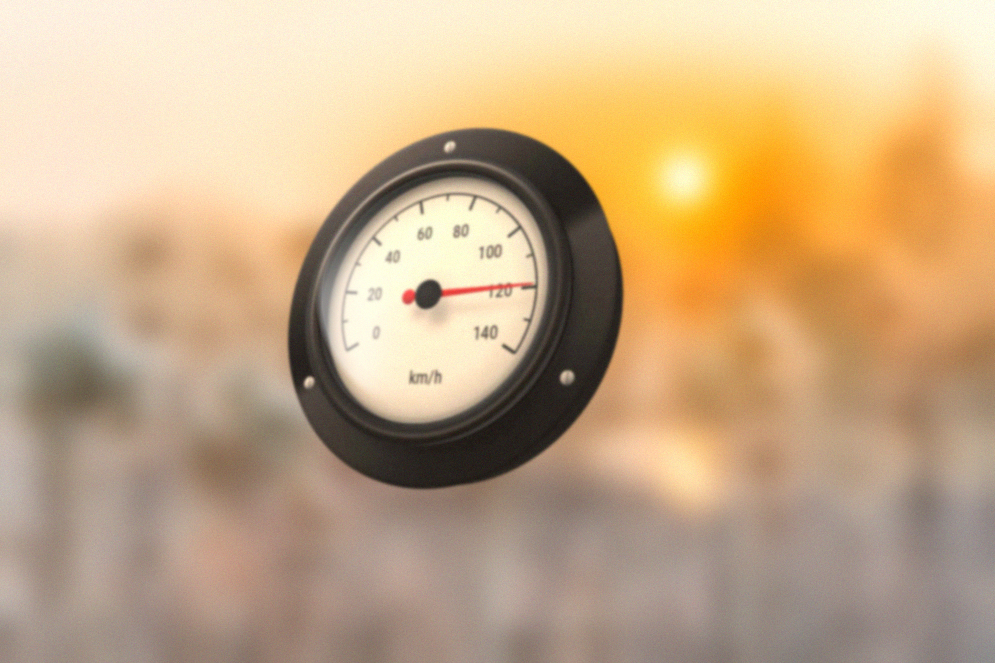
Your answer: 120 km/h
